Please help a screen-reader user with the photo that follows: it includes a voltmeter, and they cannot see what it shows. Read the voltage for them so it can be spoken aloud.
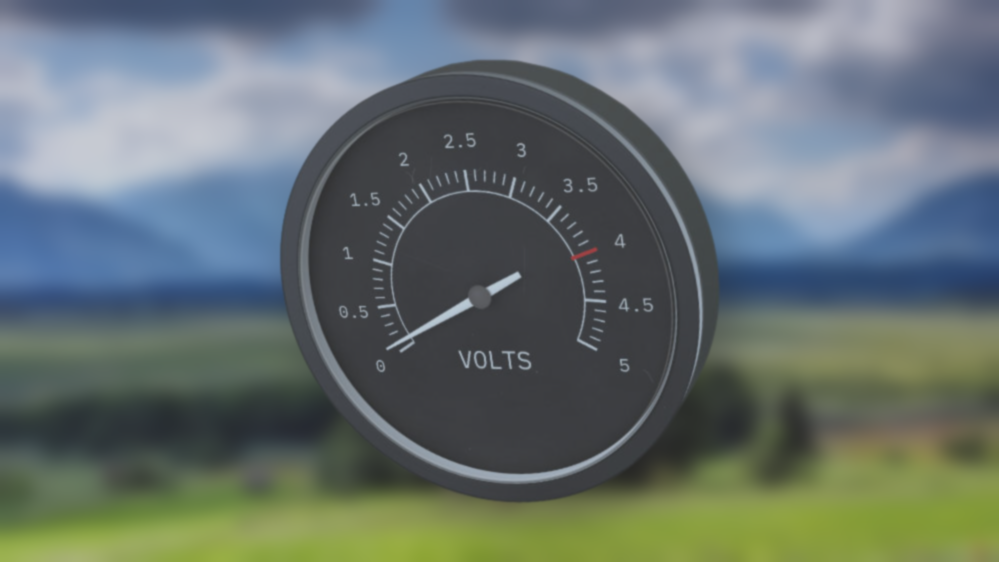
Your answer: 0.1 V
